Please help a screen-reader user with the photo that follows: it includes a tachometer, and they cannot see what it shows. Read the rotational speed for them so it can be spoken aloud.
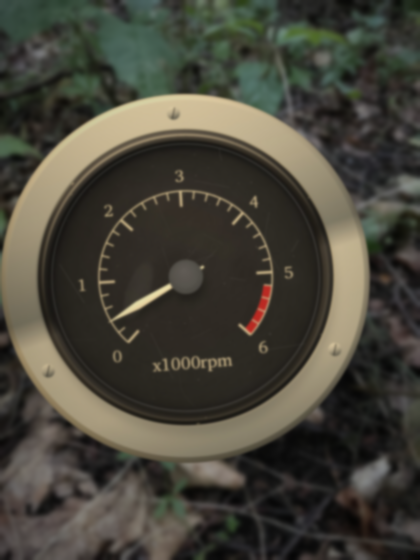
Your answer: 400 rpm
